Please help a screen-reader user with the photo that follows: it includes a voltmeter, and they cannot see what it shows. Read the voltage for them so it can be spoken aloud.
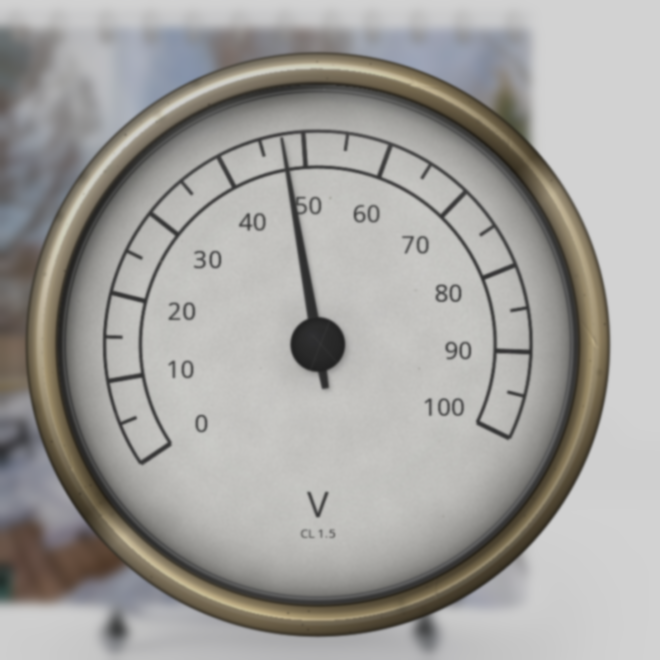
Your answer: 47.5 V
